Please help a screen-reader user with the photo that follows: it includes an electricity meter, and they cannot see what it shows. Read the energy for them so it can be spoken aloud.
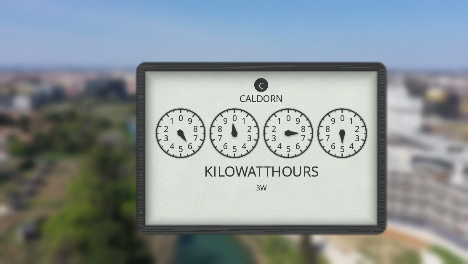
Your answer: 5975 kWh
